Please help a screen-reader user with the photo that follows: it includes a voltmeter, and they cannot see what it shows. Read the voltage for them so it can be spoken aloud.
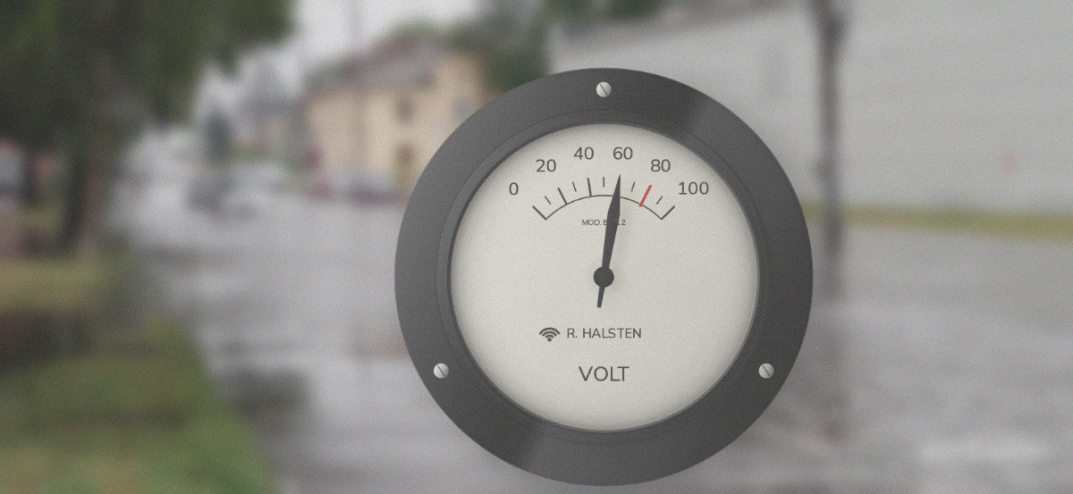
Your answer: 60 V
